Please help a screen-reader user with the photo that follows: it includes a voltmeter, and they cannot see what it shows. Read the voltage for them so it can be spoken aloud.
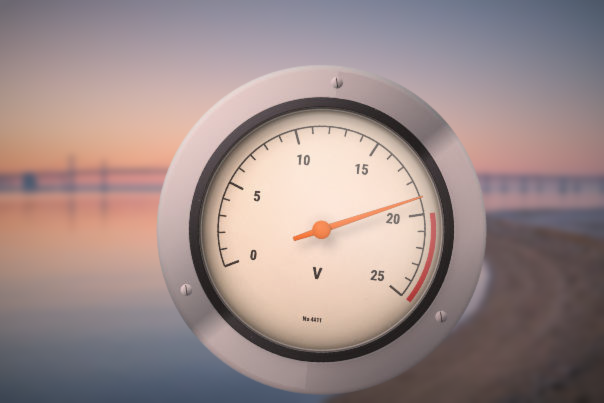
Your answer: 19 V
